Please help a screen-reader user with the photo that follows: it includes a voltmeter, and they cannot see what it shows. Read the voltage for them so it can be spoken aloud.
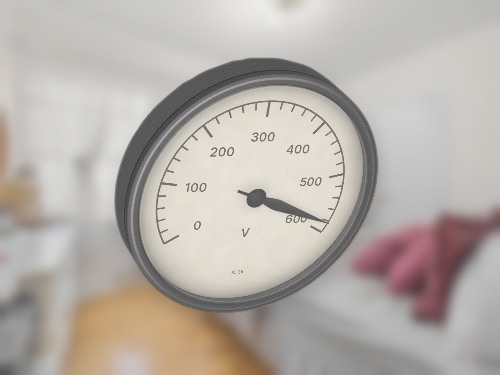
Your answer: 580 V
